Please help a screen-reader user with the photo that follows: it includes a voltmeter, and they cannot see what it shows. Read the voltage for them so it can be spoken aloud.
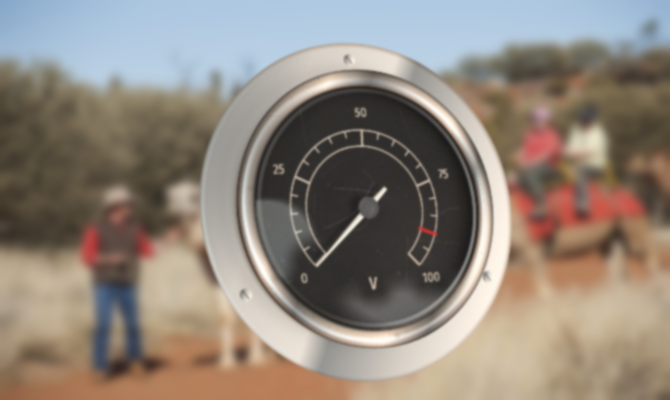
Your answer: 0 V
